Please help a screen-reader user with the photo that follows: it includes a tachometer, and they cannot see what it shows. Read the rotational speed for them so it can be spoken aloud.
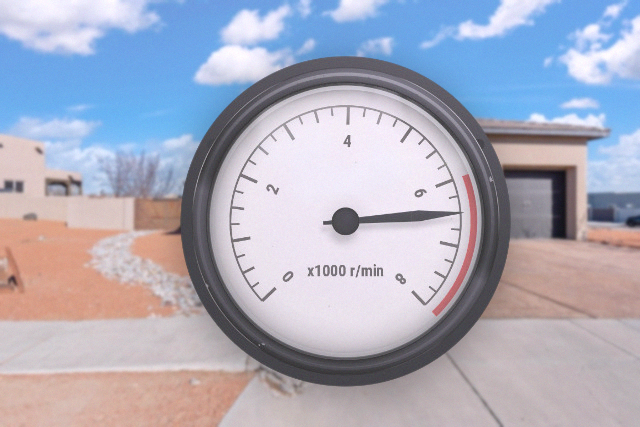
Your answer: 6500 rpm
